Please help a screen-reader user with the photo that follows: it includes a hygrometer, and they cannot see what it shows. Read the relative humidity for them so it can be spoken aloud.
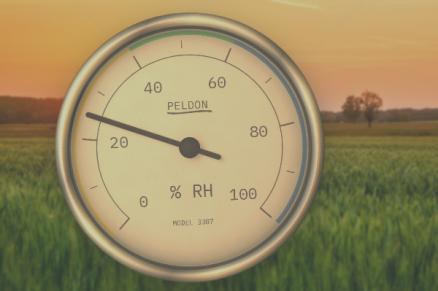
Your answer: 25 %
